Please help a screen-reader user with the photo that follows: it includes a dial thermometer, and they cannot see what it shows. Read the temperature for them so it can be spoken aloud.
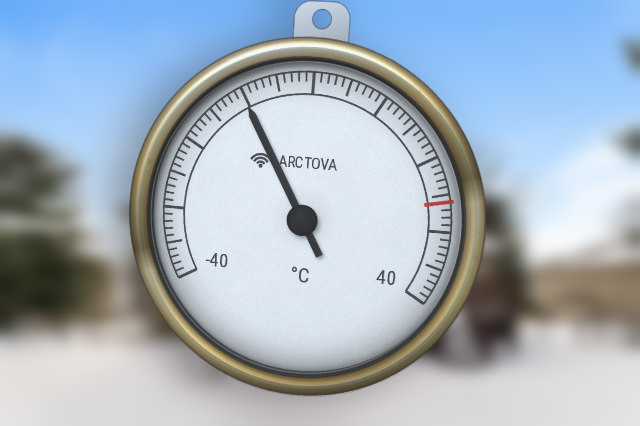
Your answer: -10 °C
